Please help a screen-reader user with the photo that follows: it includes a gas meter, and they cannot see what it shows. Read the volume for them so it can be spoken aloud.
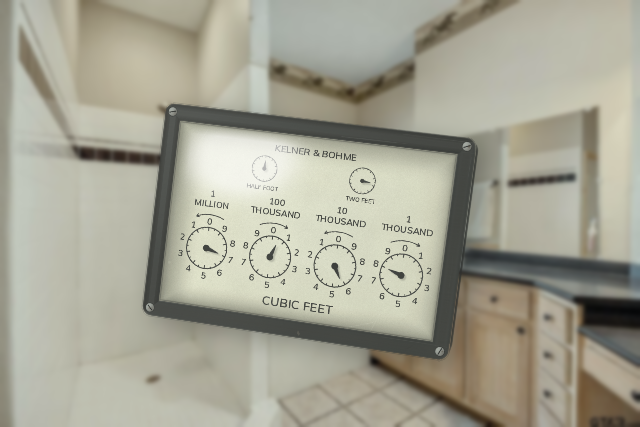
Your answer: 705800 ft³
